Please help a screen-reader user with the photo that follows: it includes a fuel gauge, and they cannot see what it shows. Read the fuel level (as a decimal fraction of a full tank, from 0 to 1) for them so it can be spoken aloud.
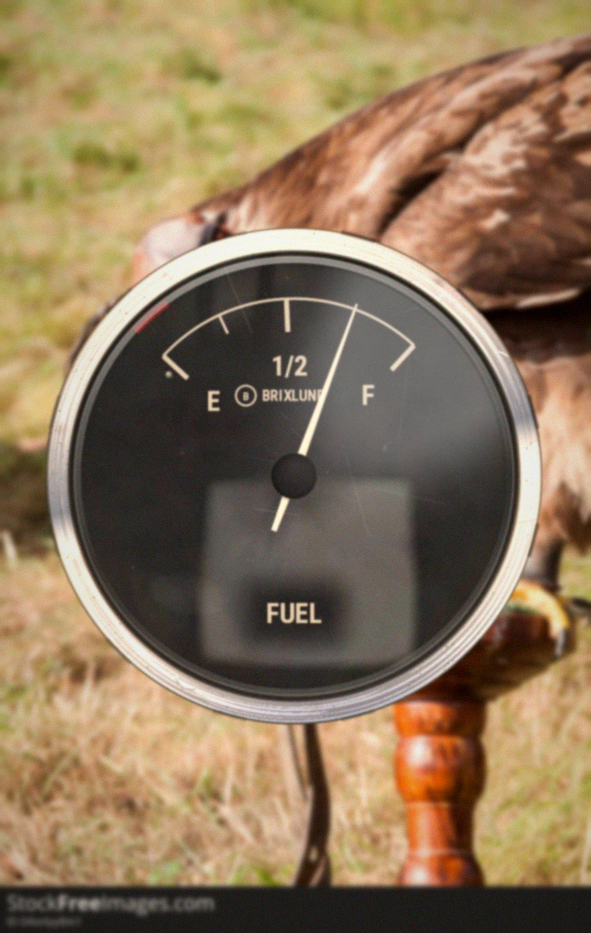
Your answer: 0.75
